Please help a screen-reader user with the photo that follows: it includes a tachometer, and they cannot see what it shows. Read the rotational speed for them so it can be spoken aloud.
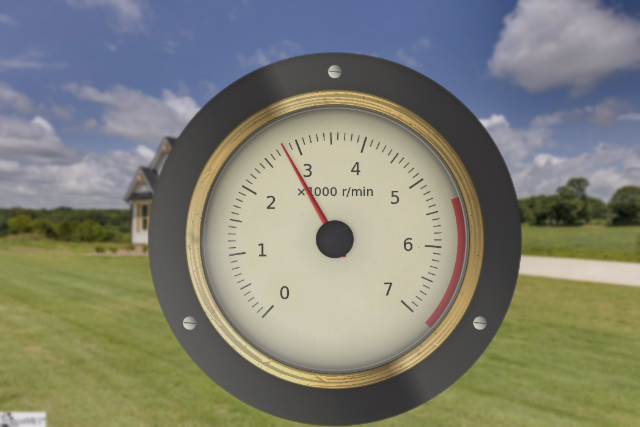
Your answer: 2800 rpm
